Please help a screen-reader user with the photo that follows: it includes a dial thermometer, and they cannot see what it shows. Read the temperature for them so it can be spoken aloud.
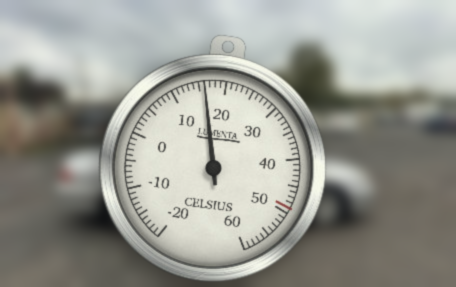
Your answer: 16 °C
